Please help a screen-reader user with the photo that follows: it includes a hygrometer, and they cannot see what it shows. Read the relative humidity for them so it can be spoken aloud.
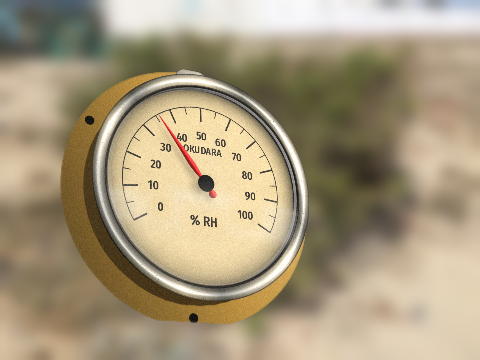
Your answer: 35 %
